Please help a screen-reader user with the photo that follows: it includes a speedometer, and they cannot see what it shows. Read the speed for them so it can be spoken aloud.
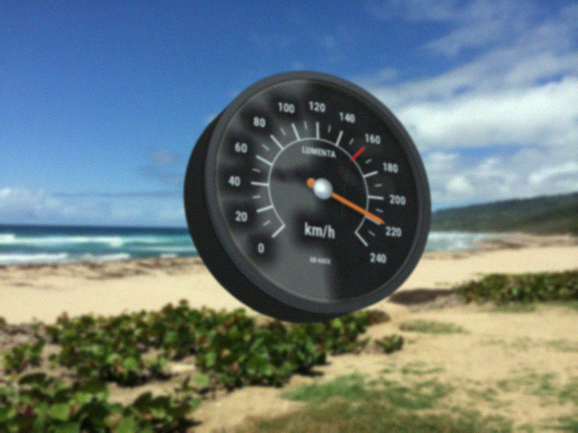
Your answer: 220 km/h
